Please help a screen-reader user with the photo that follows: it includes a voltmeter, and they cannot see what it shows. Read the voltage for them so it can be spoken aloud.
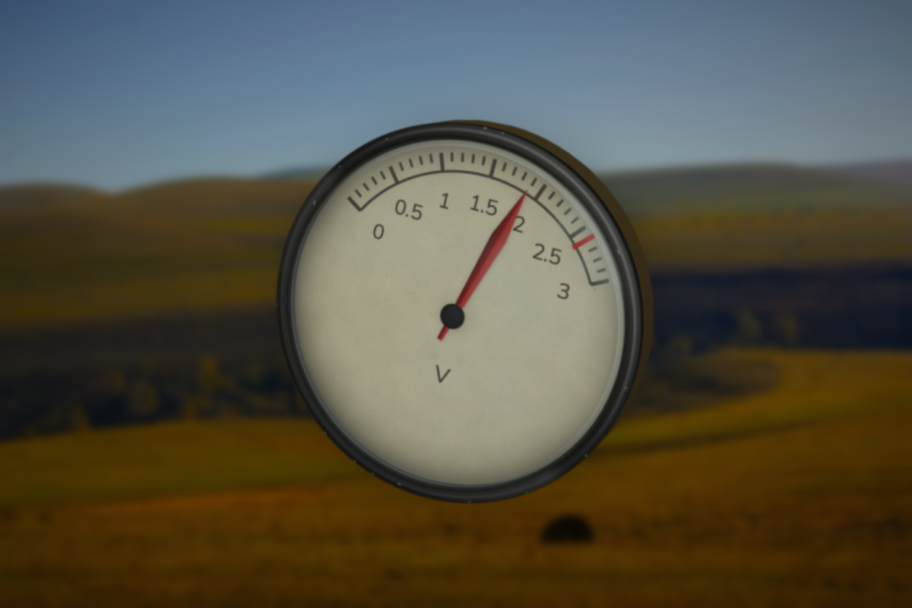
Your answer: 1.9 V
